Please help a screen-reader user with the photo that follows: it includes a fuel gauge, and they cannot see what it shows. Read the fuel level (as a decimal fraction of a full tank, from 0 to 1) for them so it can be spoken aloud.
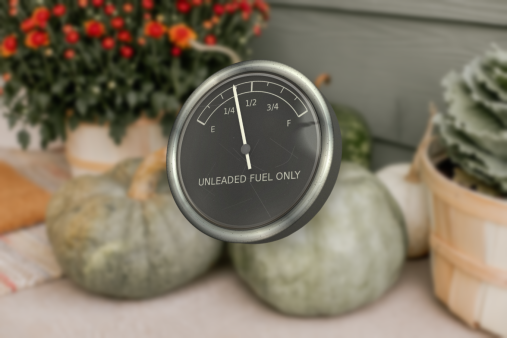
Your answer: 0.375
